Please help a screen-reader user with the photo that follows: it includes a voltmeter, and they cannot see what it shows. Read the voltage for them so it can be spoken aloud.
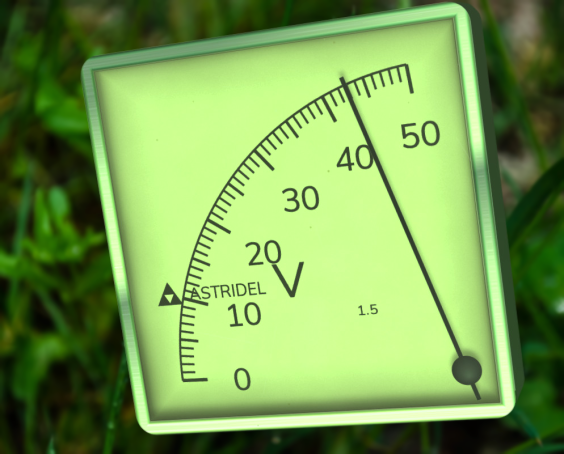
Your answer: 43 V
